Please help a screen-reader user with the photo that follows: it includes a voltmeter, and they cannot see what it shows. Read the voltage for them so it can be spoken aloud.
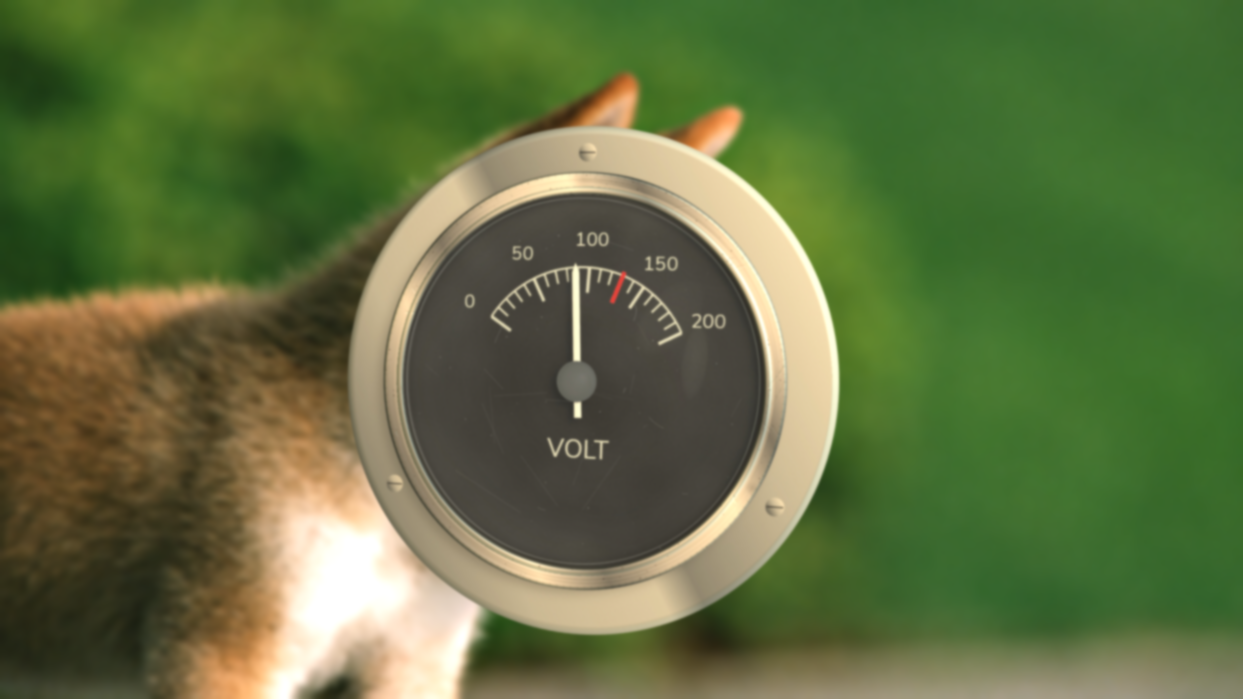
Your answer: 90 V
